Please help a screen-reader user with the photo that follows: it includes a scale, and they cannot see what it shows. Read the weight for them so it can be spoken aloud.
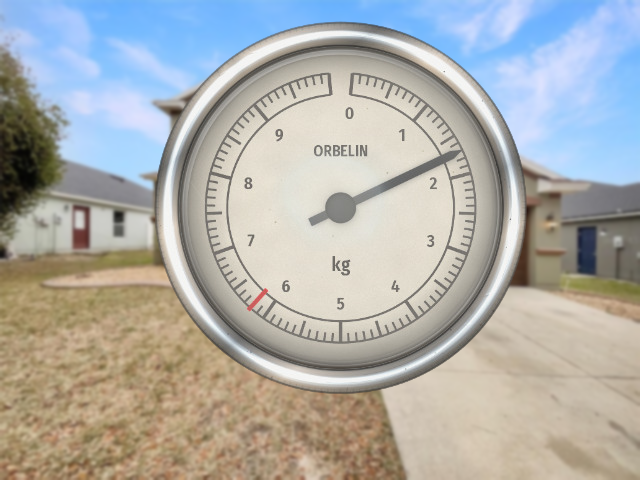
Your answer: 1.7 kg
